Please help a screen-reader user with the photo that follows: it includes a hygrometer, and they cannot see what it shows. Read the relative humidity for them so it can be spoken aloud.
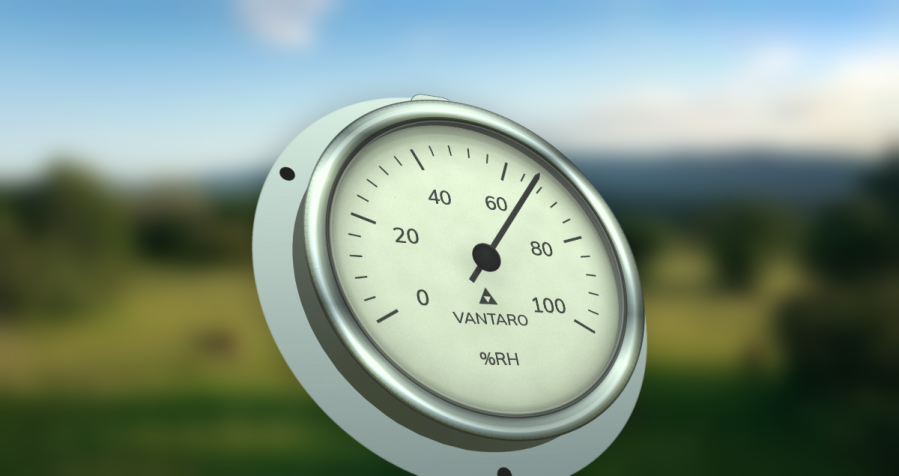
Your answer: 66 %
